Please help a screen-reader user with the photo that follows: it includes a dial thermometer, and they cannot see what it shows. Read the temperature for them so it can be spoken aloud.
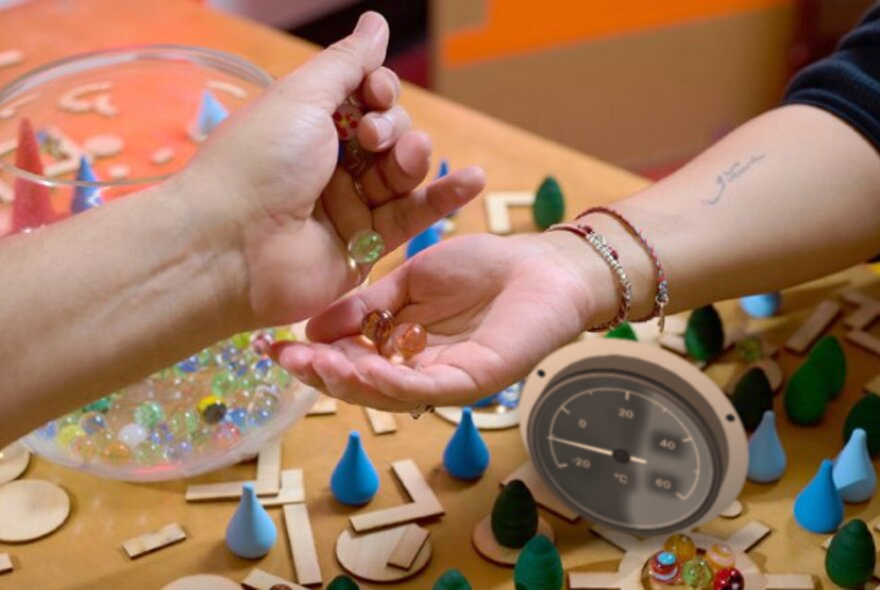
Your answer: -10 °C
